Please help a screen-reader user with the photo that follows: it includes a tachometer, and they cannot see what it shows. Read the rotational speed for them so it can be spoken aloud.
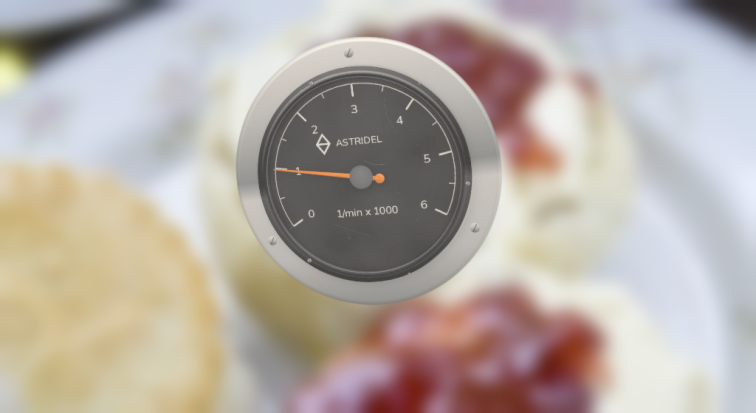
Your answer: 1000 rpm
